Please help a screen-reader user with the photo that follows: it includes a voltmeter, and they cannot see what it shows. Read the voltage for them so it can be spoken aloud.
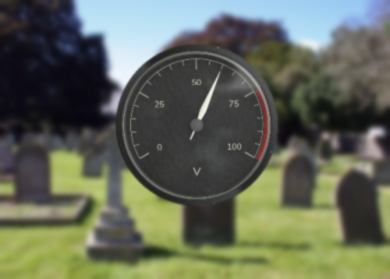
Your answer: 60 V
